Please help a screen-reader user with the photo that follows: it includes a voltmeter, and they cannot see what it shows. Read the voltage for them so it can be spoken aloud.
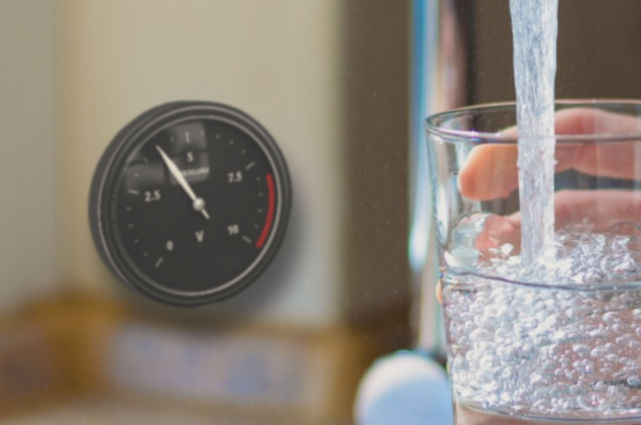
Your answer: 4 V
